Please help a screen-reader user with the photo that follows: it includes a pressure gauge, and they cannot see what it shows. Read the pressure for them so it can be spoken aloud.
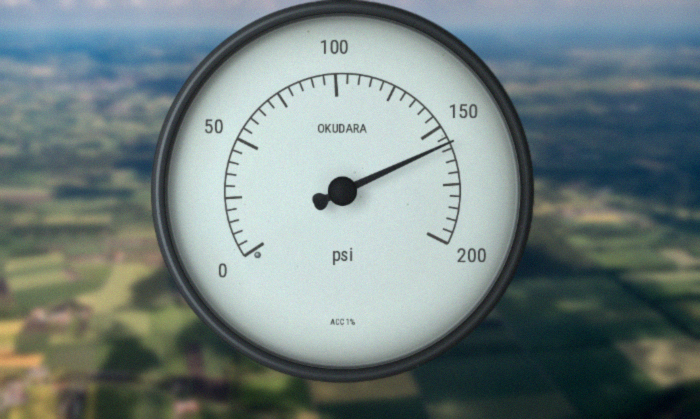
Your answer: 157.5 psi
